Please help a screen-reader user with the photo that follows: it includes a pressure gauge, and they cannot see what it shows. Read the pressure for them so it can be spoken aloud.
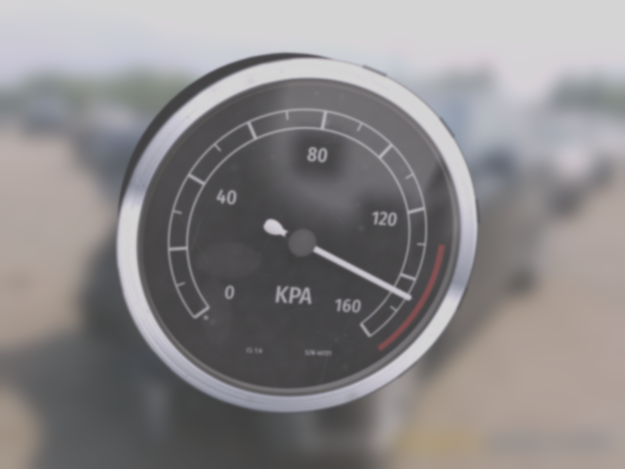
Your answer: 145 kPa
